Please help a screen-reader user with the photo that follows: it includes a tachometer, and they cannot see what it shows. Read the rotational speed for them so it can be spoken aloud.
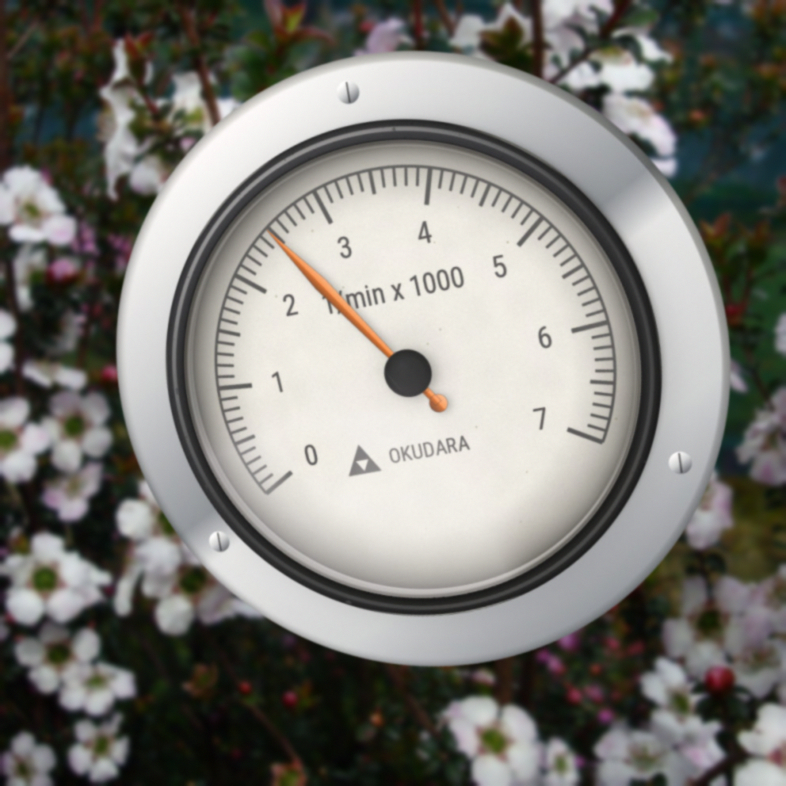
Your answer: 2500 rpm
